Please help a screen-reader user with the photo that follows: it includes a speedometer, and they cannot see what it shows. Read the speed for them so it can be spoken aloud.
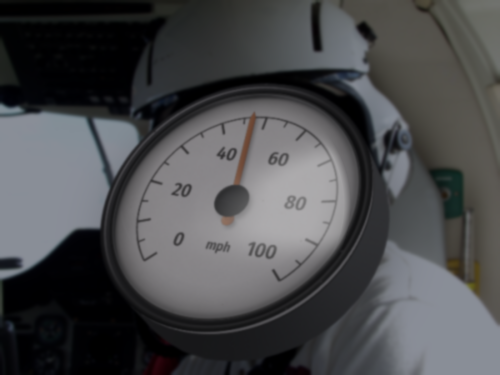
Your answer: 47.5 mph
